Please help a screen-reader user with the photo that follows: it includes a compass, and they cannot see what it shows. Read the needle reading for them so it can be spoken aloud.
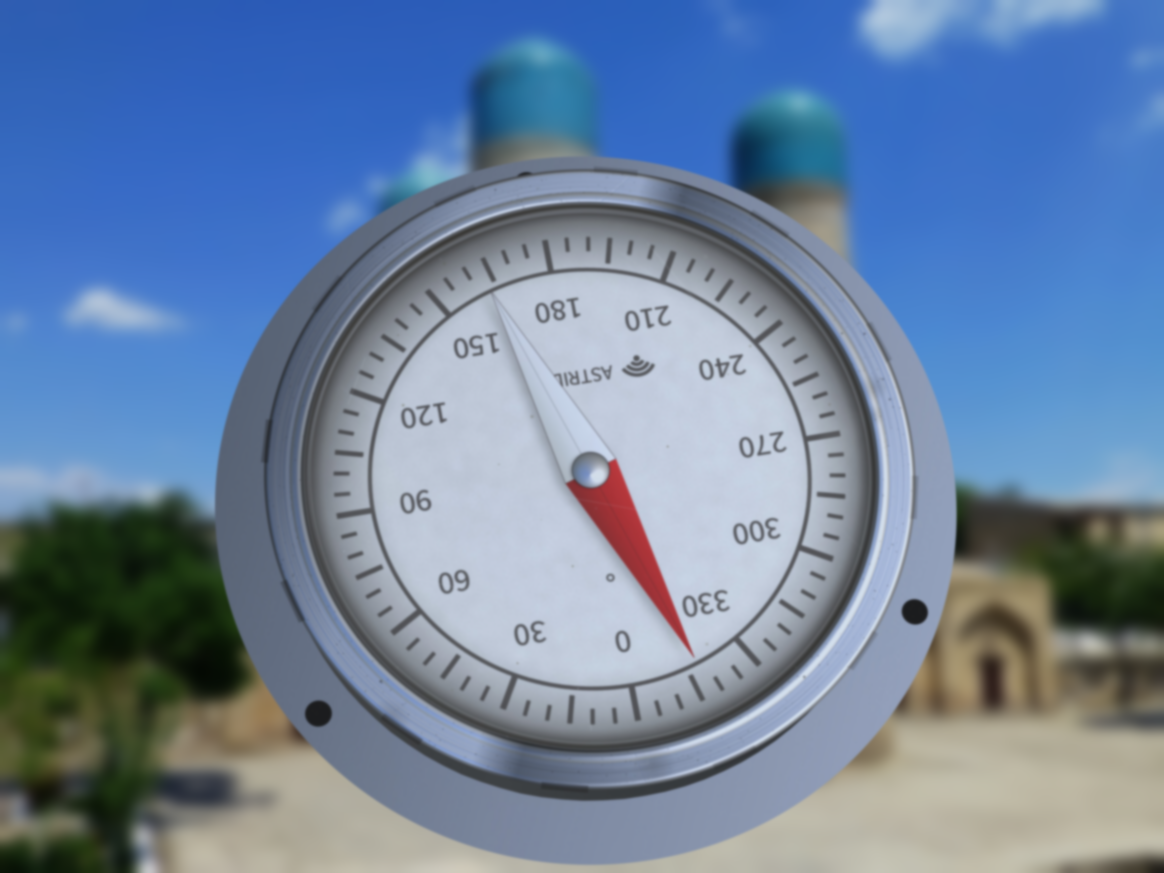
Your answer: 342.5 °
